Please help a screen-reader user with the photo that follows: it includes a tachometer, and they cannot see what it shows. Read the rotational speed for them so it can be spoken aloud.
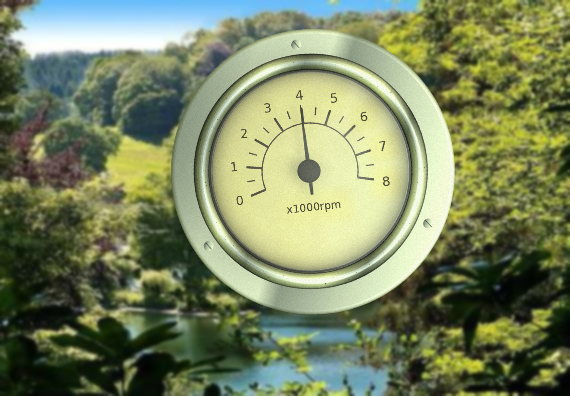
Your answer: 4000 rpm
